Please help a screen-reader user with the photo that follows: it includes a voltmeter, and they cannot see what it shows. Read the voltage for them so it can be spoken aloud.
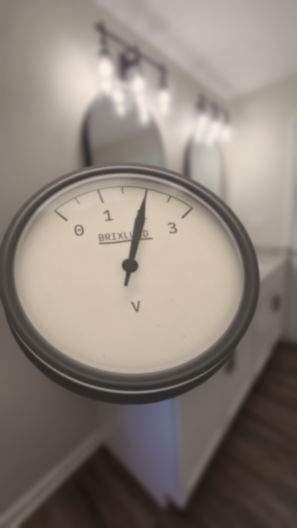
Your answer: 2 V
